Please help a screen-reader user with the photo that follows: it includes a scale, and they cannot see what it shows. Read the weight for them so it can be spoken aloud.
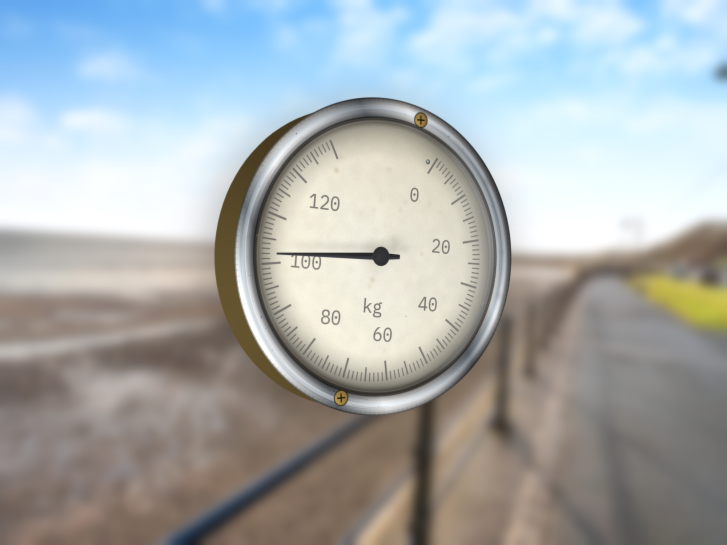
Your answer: 102 kg
